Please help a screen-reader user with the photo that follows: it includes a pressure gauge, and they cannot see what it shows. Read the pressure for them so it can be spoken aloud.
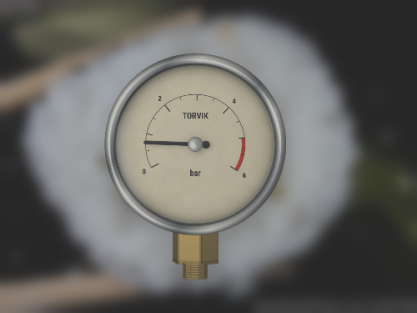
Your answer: 0.75 bar
